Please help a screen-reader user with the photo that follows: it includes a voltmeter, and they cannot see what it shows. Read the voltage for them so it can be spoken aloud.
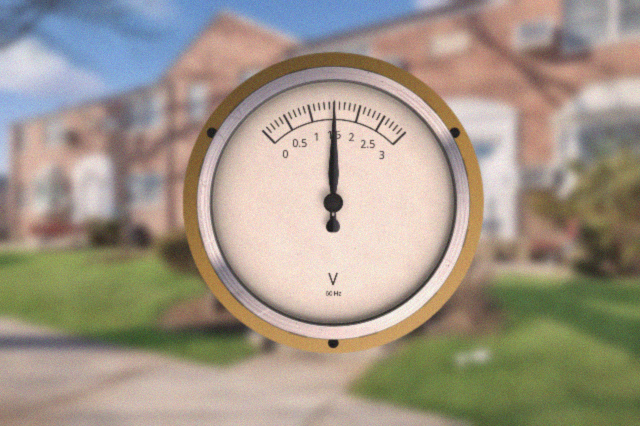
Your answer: 1.5 V
